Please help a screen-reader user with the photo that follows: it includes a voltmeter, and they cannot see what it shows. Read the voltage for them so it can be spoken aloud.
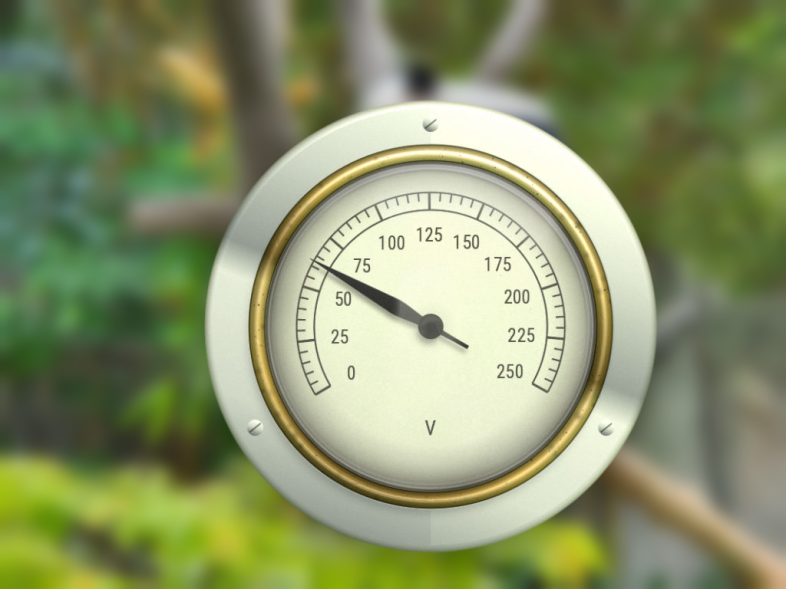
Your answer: 62.5 V
